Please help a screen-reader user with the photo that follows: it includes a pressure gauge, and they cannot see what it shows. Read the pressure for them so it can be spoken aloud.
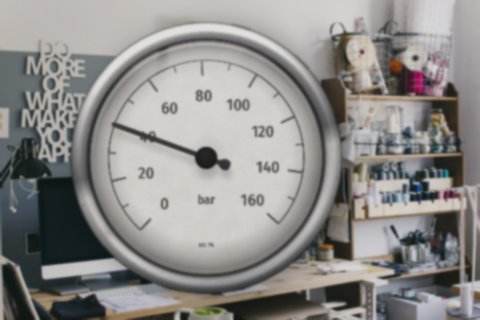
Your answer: 40 bar
